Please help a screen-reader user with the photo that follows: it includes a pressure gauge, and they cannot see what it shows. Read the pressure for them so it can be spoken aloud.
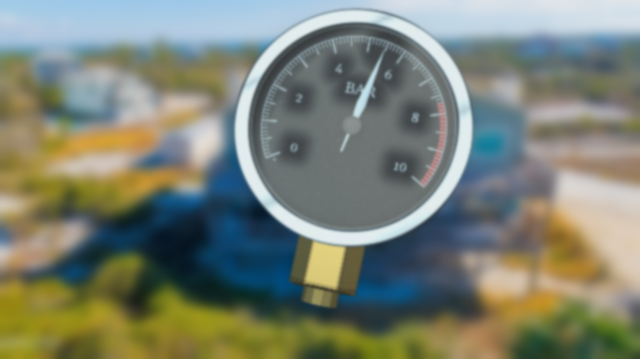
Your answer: 5.5 bar
